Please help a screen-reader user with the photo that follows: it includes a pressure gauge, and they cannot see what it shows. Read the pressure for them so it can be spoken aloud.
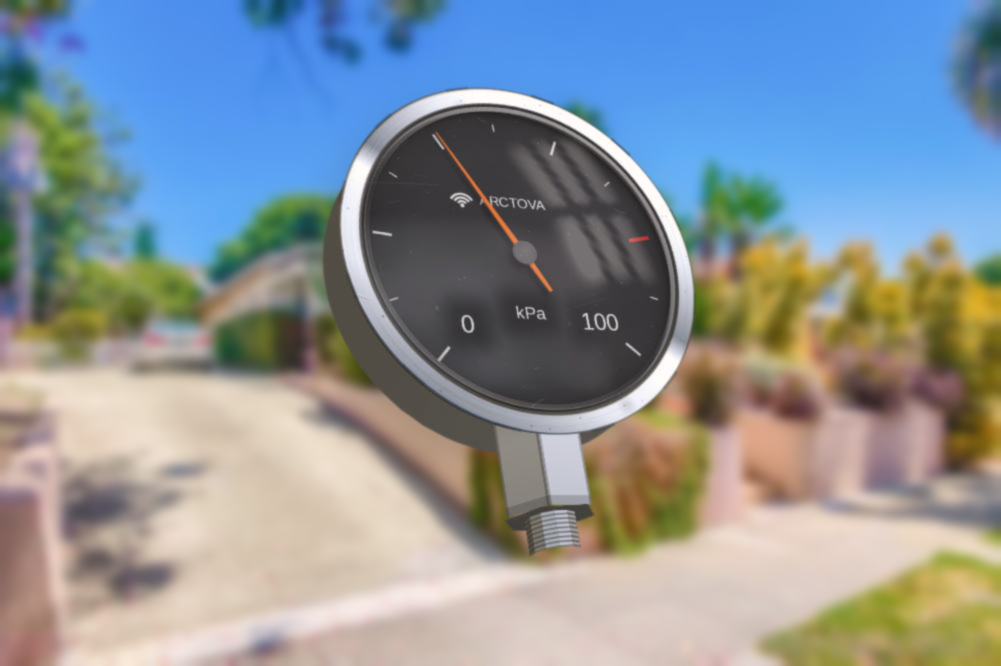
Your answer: 40 kPa
